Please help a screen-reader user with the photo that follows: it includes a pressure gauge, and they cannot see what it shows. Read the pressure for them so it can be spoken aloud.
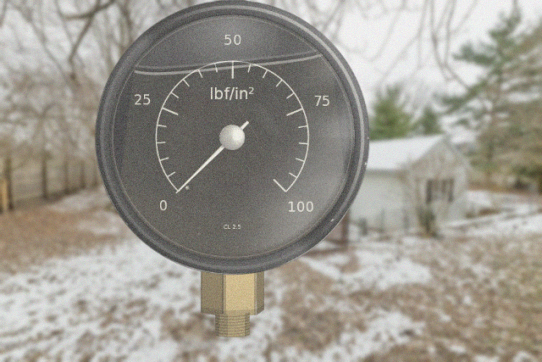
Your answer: 0 psi
